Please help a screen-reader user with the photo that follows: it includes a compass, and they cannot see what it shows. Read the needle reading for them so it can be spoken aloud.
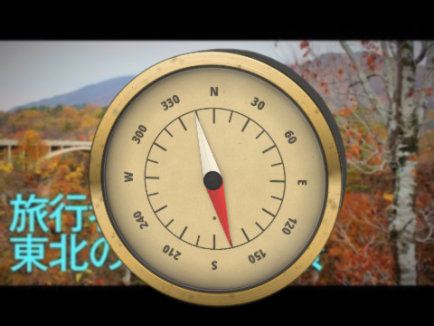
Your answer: 165 °
